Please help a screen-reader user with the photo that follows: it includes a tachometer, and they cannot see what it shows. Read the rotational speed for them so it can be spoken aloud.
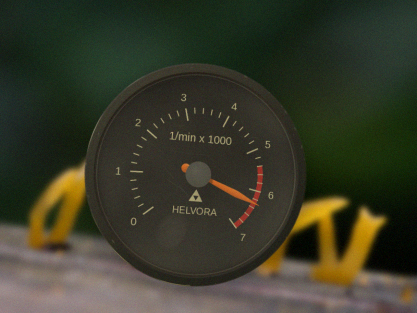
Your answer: 6300 rpm
